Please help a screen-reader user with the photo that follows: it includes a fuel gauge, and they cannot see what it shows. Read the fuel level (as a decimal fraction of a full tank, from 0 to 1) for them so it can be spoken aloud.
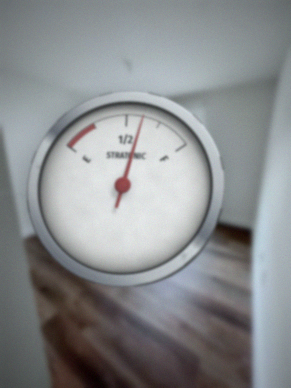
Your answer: 0.625
